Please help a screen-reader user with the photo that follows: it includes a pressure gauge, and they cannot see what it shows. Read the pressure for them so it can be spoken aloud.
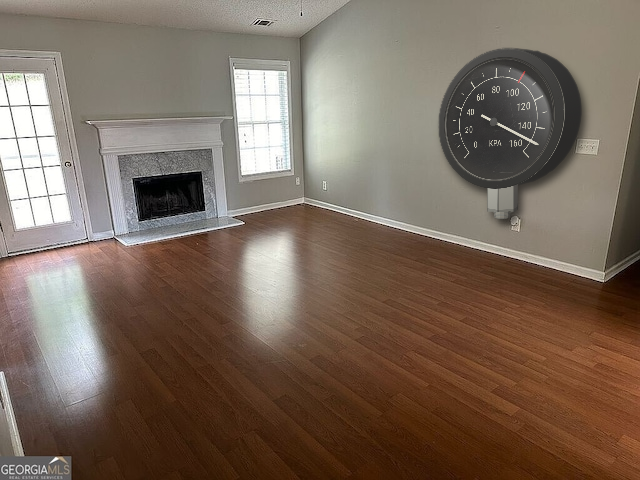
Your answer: 150 kPa
